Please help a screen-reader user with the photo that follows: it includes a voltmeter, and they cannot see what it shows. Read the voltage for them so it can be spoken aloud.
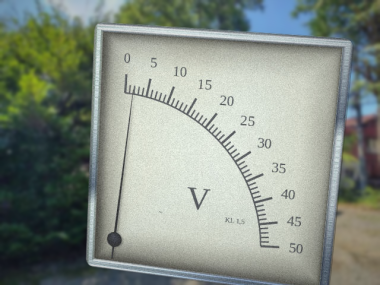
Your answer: 2 V
